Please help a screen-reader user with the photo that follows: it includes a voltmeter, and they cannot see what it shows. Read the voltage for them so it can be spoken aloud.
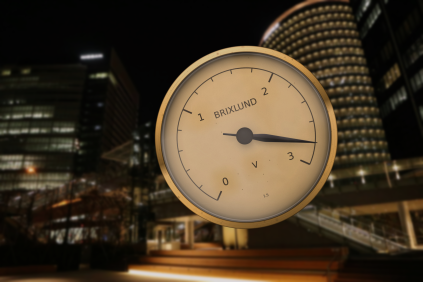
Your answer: 2.8 V
